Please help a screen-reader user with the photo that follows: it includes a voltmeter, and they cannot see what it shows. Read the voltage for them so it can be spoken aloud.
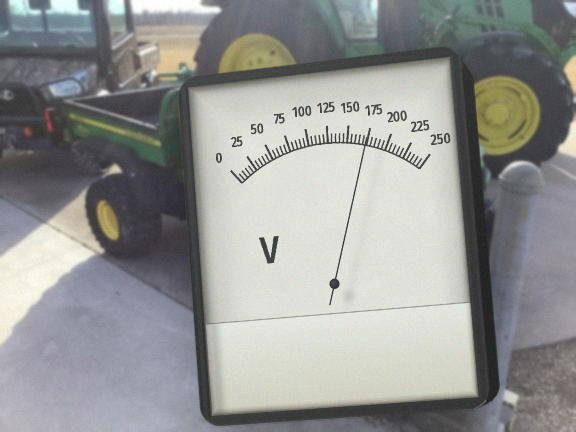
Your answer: 175 V
